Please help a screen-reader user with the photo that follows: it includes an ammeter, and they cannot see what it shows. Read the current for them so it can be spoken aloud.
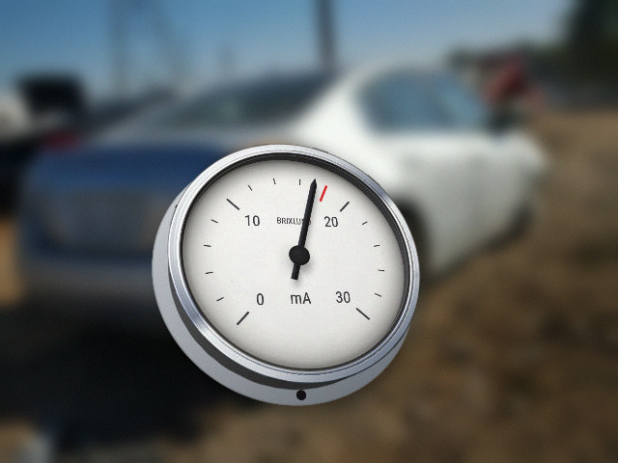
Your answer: 17 mA
